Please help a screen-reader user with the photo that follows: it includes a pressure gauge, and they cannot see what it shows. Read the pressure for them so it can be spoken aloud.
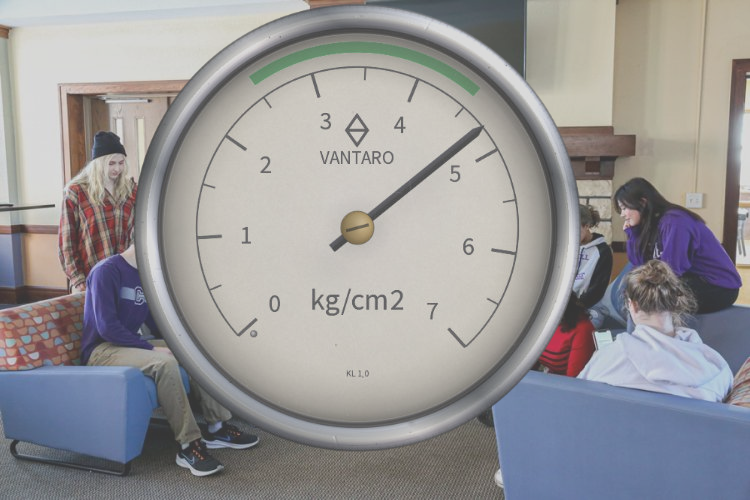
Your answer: 4.75 kg/cm²
